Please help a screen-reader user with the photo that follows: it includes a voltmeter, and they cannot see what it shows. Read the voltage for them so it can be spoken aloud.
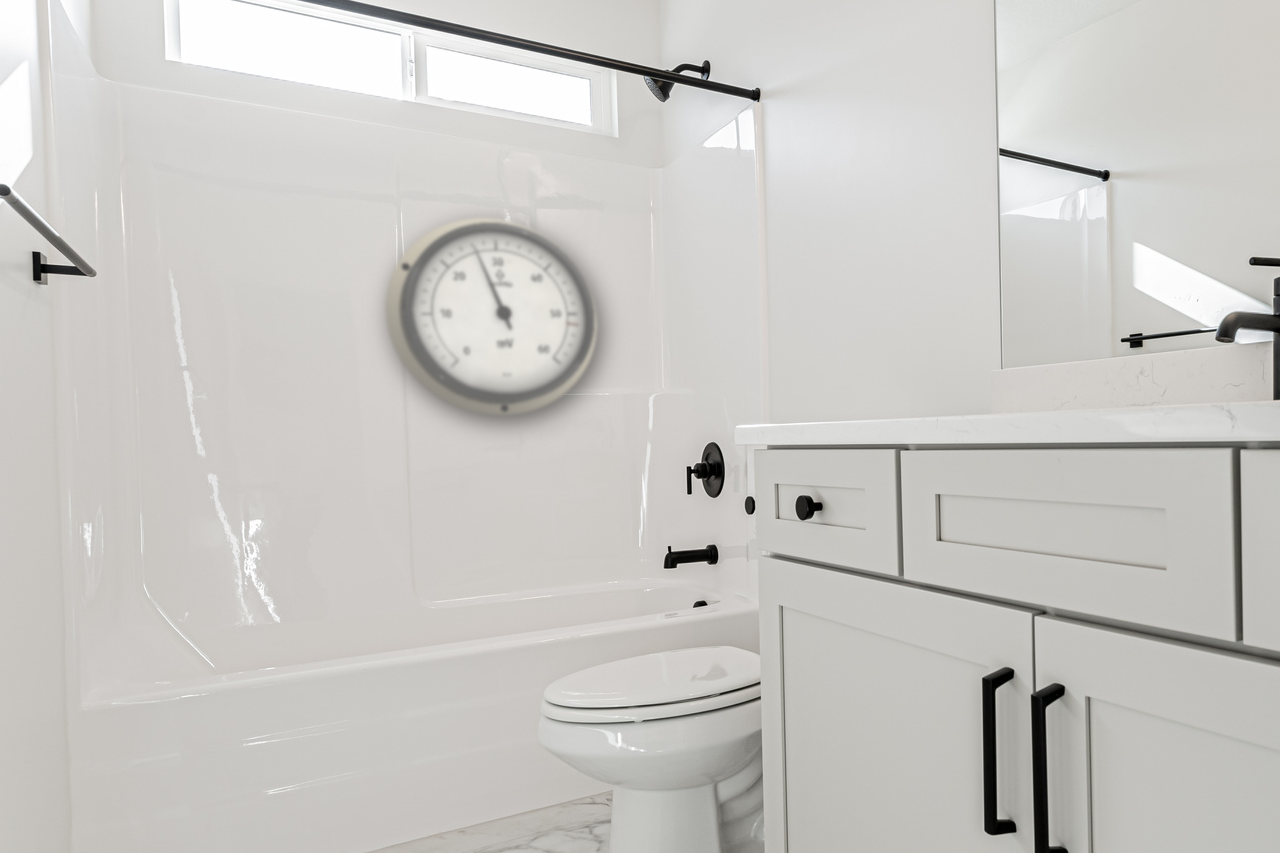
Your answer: 26 mV
